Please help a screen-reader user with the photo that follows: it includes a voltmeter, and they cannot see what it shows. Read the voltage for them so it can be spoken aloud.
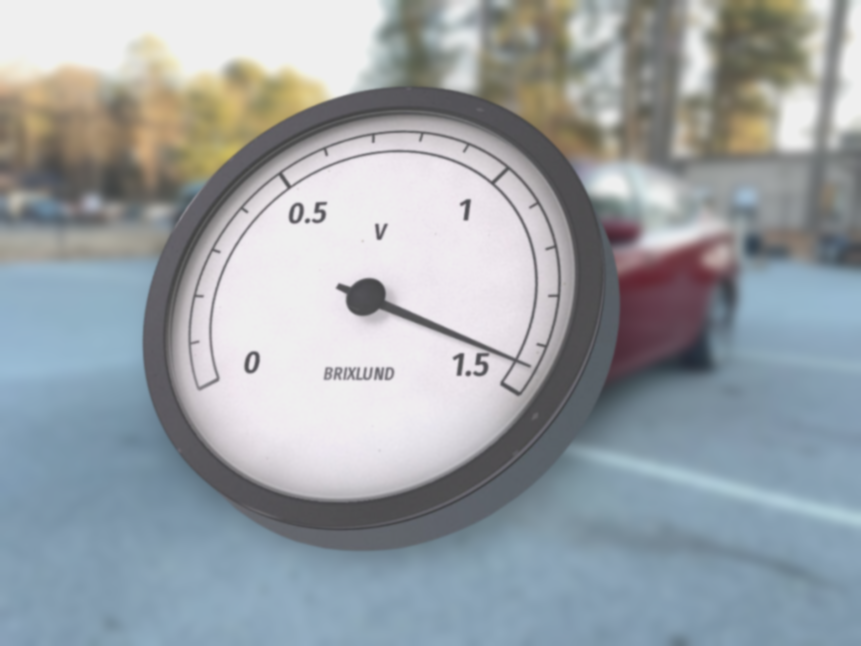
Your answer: 1.45 V
